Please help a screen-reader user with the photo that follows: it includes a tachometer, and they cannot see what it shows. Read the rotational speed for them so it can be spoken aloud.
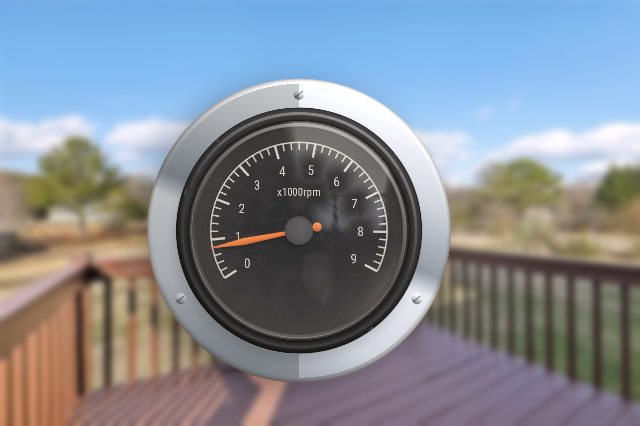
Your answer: 800 rpm
